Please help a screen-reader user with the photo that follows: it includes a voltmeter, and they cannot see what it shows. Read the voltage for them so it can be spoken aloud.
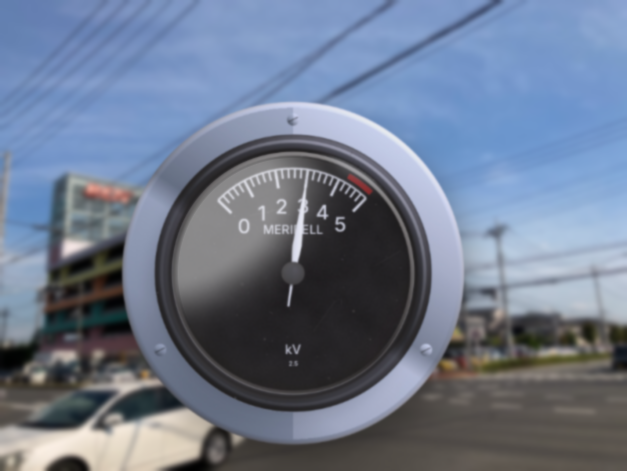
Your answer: 3 kV
